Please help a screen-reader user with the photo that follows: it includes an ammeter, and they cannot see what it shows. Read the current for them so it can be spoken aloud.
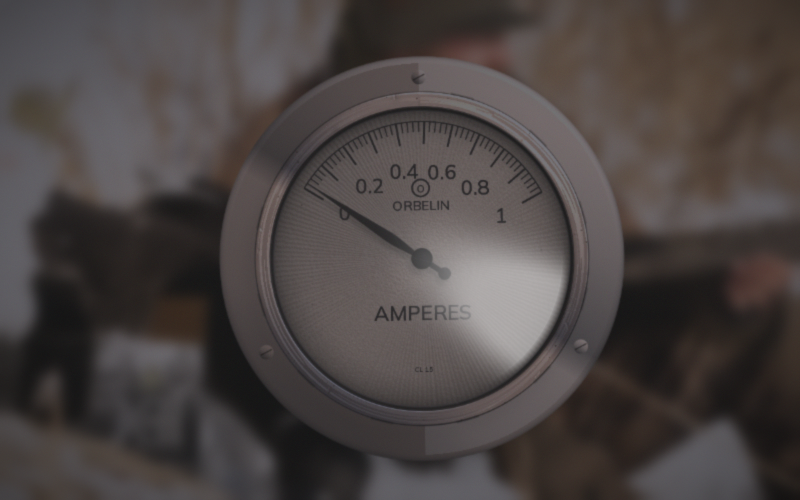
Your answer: 0.02 A
